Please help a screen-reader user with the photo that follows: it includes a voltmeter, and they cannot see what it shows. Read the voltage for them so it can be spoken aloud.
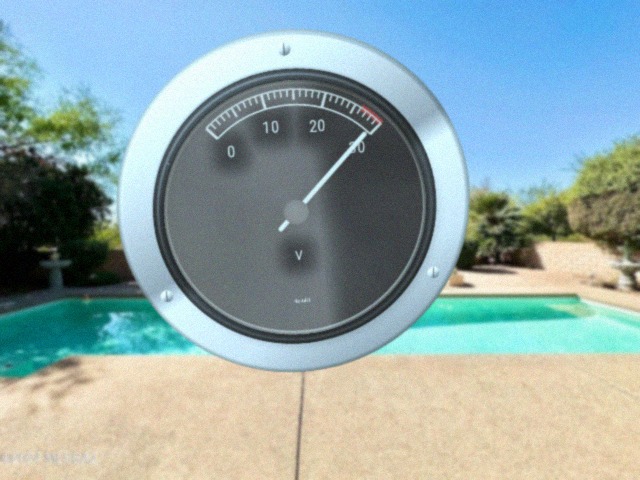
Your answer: 29 V
